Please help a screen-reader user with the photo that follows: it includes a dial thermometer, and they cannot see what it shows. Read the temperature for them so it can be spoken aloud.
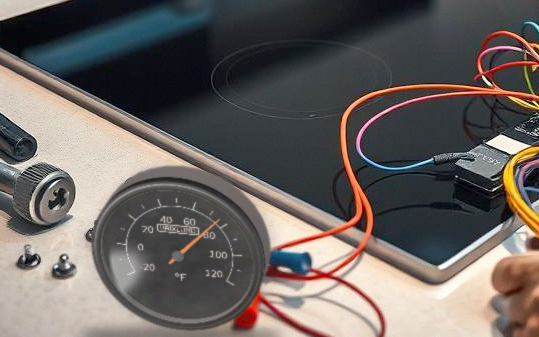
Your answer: 75 °F
